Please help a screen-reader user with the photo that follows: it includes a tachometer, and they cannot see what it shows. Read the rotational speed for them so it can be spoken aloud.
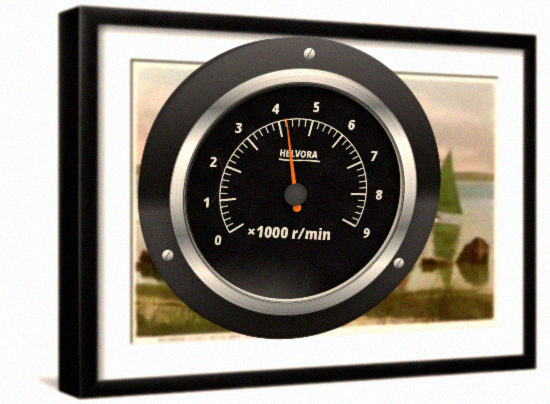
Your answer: 4200 rpm
